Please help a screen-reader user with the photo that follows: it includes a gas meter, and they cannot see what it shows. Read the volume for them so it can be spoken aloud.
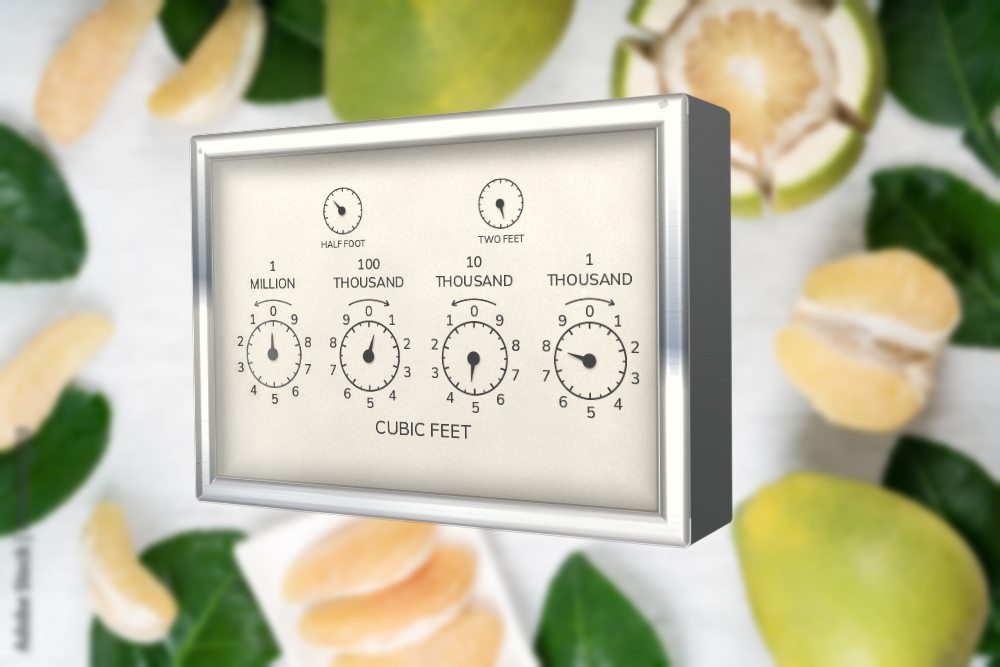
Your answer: 4800 ft³
